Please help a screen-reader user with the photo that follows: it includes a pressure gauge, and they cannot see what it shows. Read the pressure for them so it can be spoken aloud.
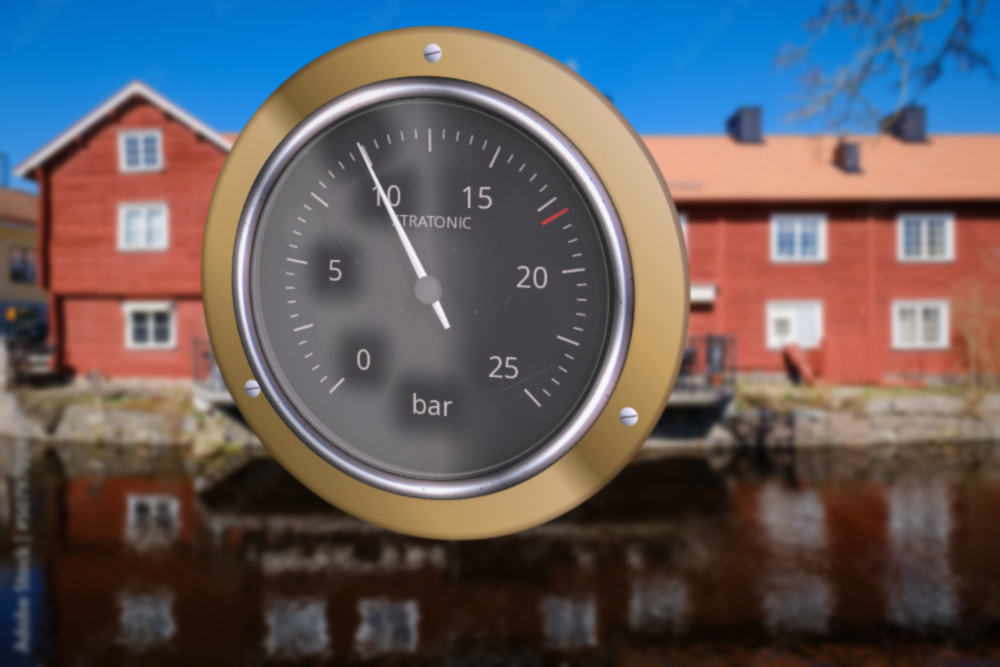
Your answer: 10 bar
